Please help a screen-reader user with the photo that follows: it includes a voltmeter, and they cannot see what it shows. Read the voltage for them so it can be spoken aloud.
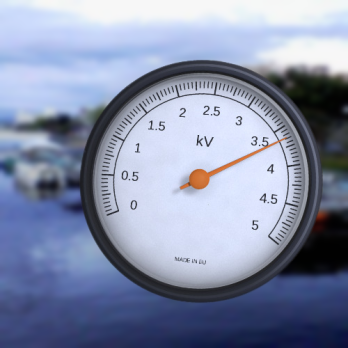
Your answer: 3.65 kV
